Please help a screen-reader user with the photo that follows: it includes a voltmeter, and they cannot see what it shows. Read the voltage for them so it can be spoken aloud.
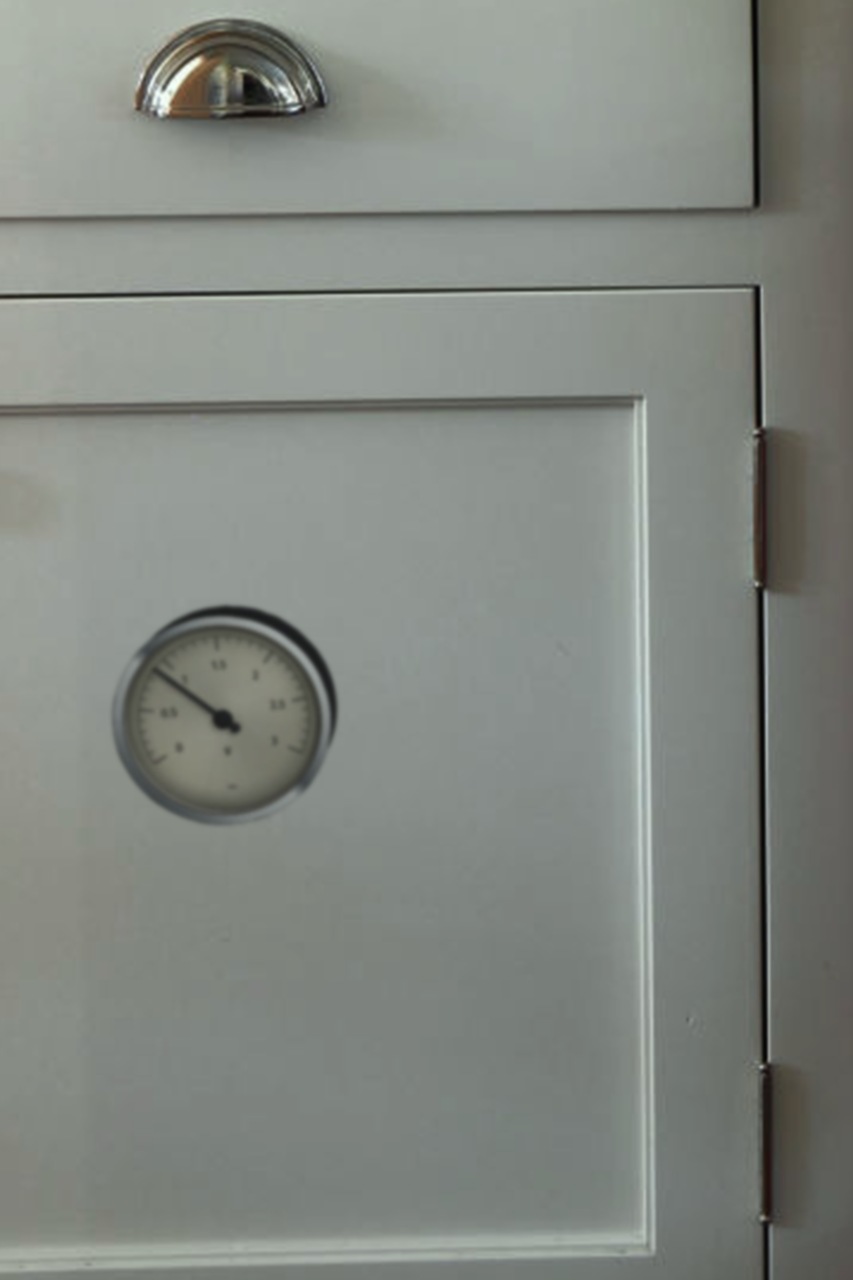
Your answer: 0.9 V
